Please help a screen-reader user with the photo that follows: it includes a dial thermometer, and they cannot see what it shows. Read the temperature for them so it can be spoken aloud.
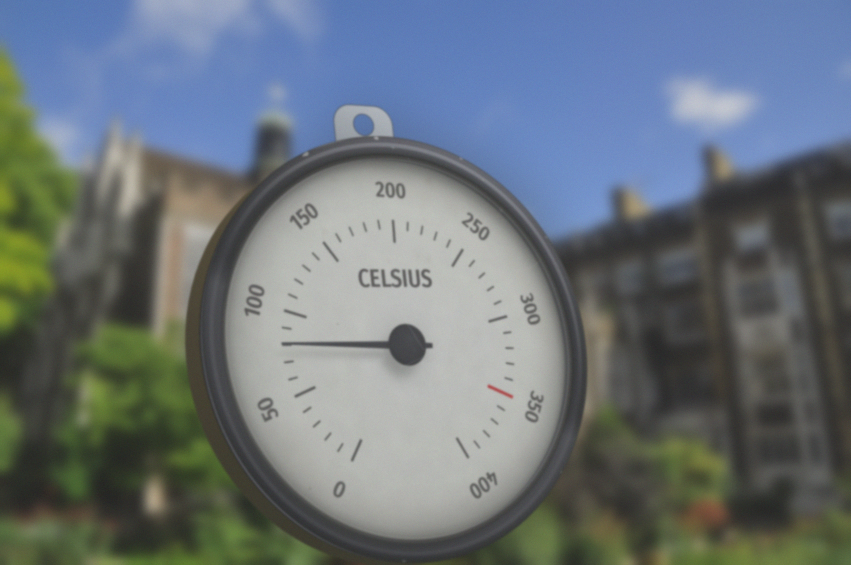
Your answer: 80 °C
